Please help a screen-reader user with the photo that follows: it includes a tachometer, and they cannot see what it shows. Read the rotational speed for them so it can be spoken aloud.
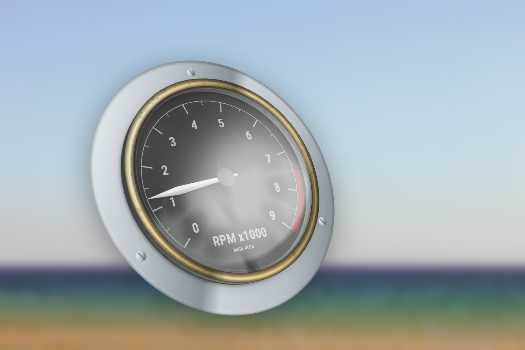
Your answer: 1250 rpm
